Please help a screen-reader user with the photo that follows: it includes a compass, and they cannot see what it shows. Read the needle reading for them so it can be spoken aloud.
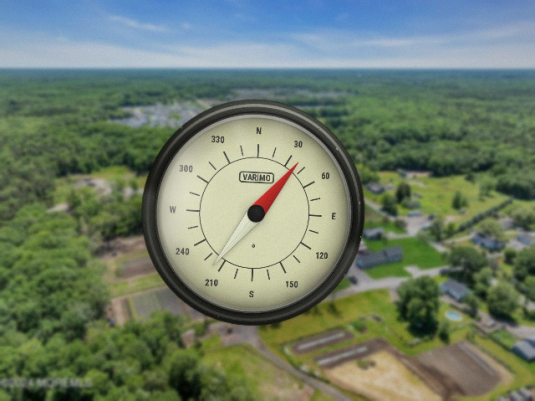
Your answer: 37.5 °
